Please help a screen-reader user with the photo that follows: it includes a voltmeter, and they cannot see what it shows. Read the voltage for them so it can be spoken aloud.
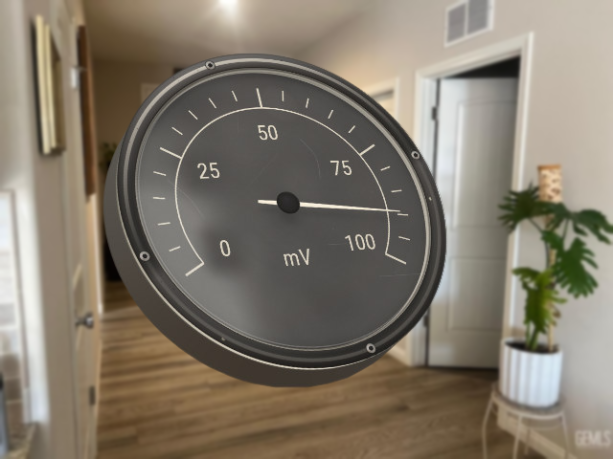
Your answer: 90 mV
